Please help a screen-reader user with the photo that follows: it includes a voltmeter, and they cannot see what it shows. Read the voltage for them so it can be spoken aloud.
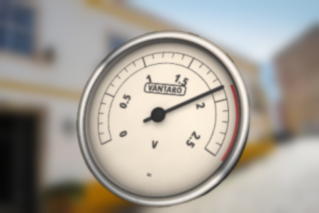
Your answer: 1.9 V
